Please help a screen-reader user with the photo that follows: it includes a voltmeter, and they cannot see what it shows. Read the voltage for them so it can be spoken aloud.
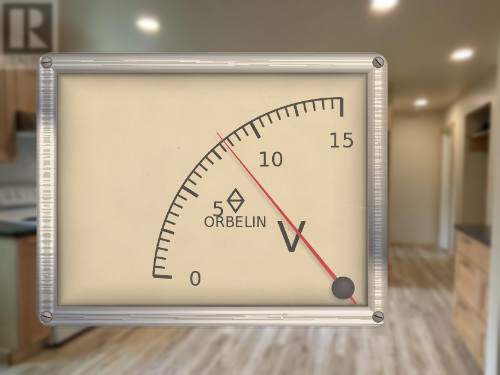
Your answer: 8.25 V
